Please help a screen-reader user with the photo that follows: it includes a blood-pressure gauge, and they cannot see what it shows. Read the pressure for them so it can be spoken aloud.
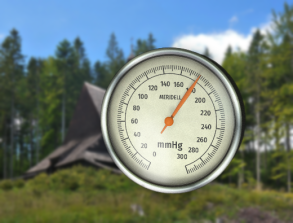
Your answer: 180 mmHg
